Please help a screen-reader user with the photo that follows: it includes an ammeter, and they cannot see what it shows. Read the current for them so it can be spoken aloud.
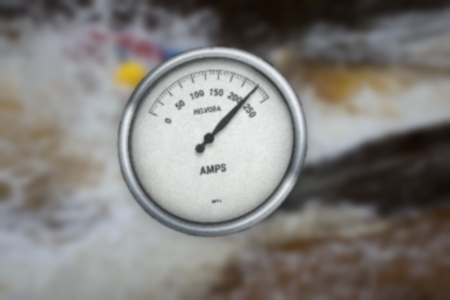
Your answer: 225 A
